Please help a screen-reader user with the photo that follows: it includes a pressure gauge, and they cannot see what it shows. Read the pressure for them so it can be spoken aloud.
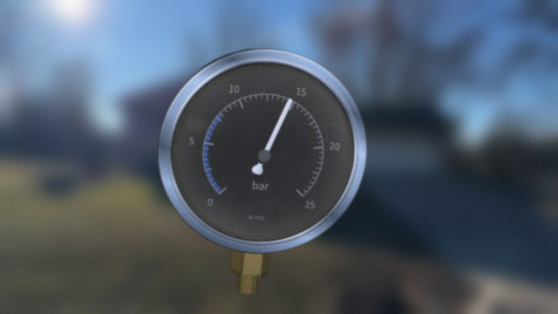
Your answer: 14.5 bar
